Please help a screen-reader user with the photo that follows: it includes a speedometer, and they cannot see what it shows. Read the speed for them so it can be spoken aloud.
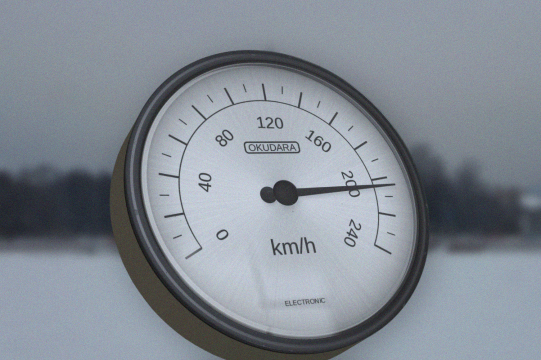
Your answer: 205 km/h
